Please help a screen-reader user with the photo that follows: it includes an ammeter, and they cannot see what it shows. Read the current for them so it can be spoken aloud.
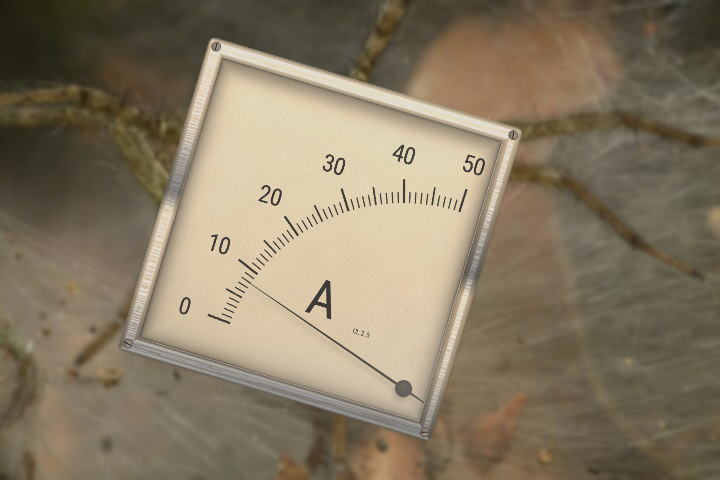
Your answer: 8 A
